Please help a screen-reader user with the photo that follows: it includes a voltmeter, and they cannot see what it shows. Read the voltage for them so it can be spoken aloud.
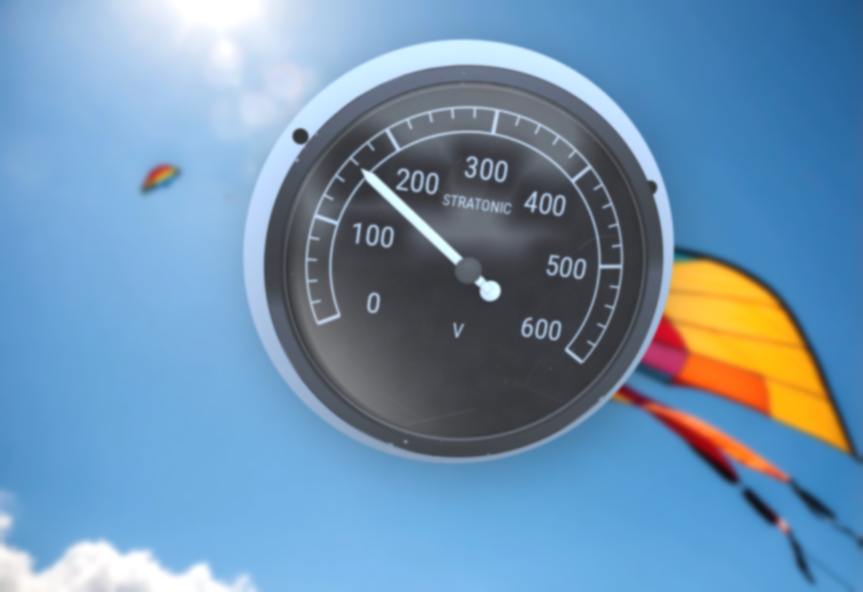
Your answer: 160 V
